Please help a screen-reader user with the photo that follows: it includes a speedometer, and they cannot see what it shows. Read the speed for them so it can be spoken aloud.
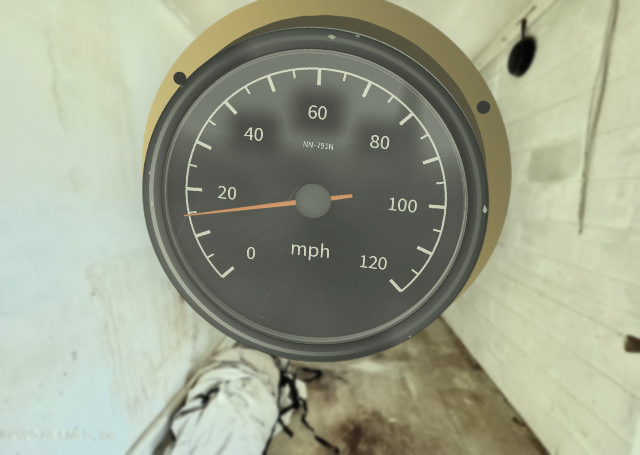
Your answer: 15 mph
